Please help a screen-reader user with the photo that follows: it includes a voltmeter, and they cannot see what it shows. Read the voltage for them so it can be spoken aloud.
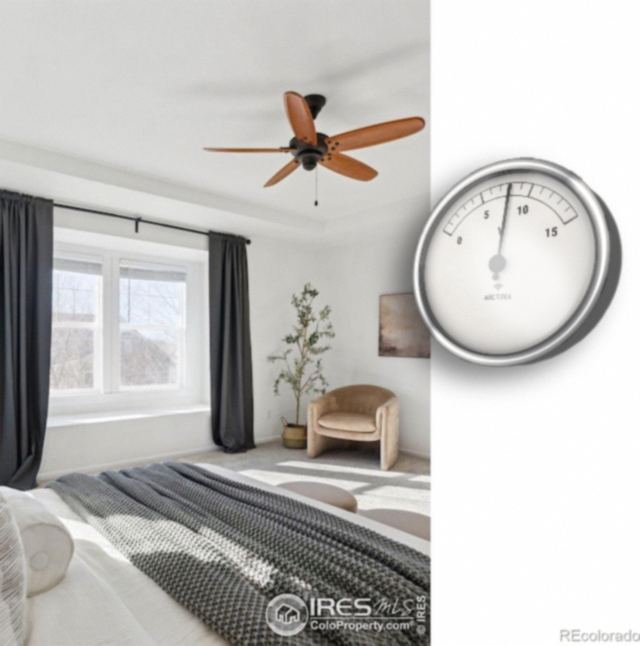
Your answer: 8 V
